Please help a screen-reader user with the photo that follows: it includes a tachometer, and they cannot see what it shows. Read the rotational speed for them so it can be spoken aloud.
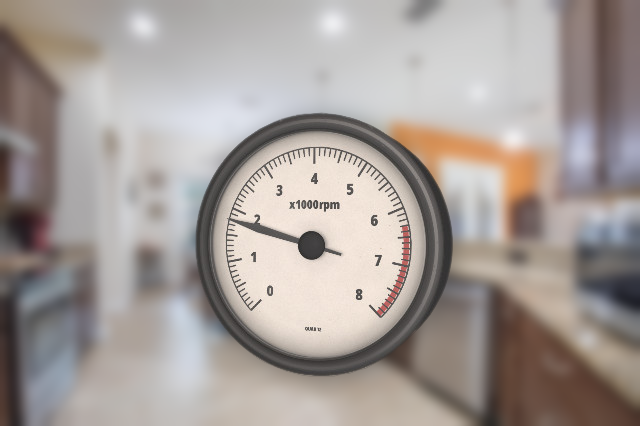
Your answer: 1800 rpm
